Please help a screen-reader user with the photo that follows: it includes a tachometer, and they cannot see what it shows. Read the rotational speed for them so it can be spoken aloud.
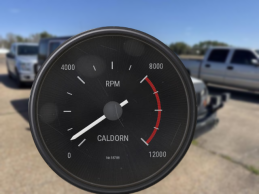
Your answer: 500 rpm
